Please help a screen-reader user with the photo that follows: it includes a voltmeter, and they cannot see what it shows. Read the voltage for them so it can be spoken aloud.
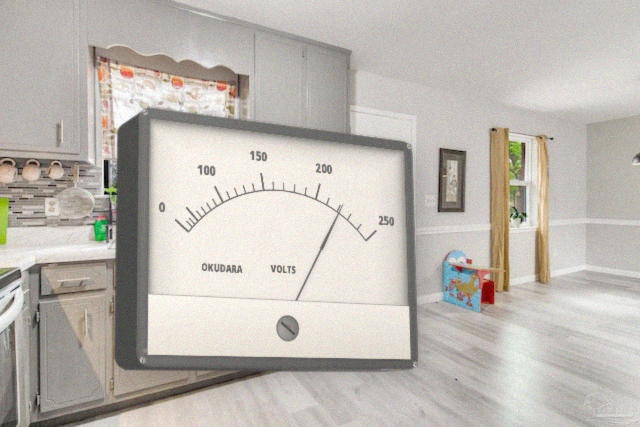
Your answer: 220 V
